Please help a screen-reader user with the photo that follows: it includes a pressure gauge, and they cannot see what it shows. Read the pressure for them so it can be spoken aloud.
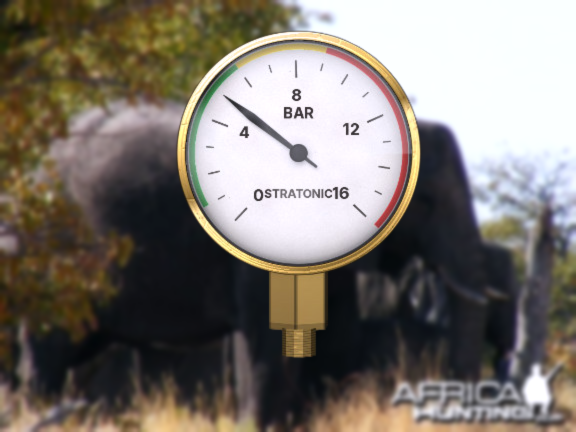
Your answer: 5 bar
